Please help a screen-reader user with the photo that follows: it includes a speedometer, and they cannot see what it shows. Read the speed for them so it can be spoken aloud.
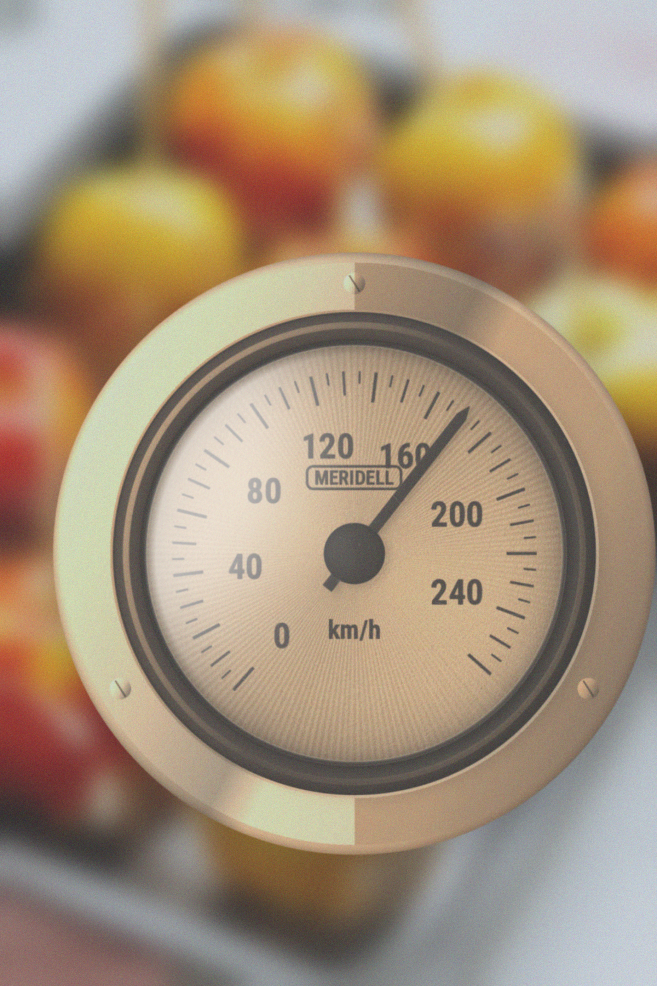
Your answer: 170 km/h
